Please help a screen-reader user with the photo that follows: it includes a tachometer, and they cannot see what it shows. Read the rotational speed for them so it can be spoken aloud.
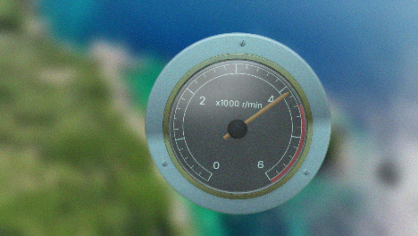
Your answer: 4100 rpm
